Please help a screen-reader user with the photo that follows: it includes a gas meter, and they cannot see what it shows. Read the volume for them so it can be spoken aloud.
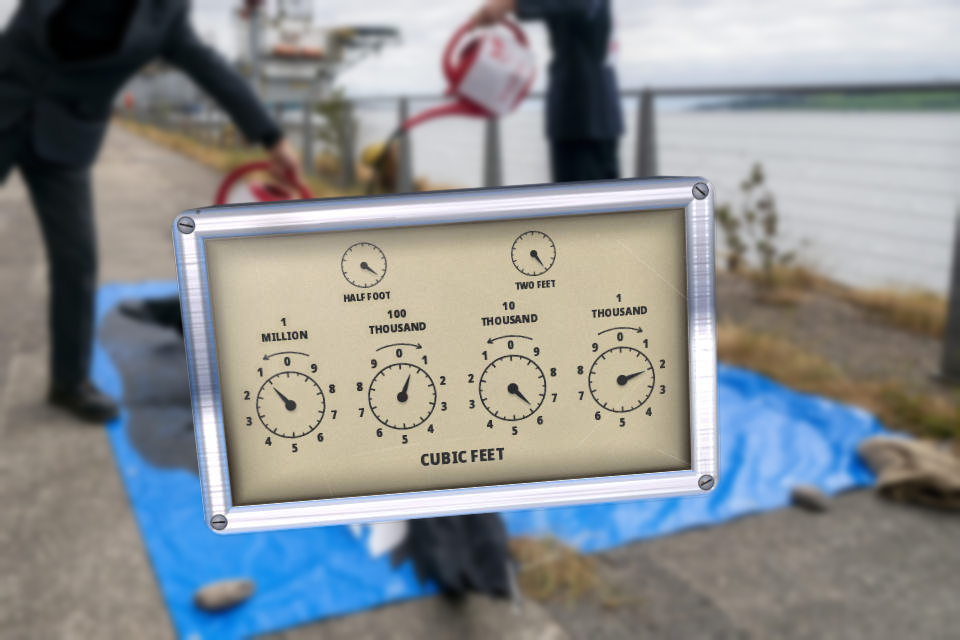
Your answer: 106200 ft³
